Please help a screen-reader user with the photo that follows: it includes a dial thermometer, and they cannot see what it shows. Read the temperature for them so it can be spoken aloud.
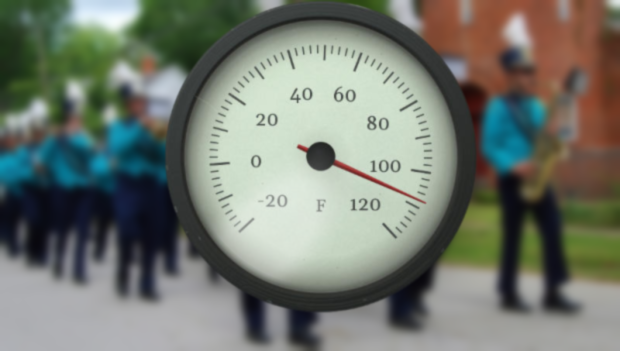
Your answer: 108 °F
